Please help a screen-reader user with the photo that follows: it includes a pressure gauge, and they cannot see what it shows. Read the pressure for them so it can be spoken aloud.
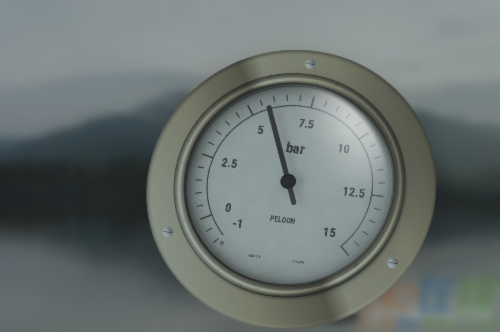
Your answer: 5.75 bar
